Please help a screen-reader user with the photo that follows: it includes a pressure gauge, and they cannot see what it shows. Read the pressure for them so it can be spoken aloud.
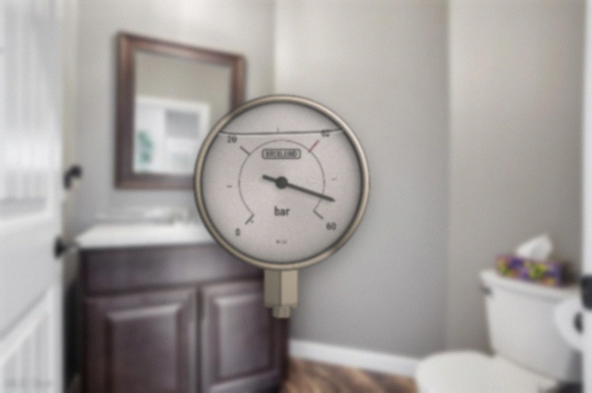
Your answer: 55 bar
